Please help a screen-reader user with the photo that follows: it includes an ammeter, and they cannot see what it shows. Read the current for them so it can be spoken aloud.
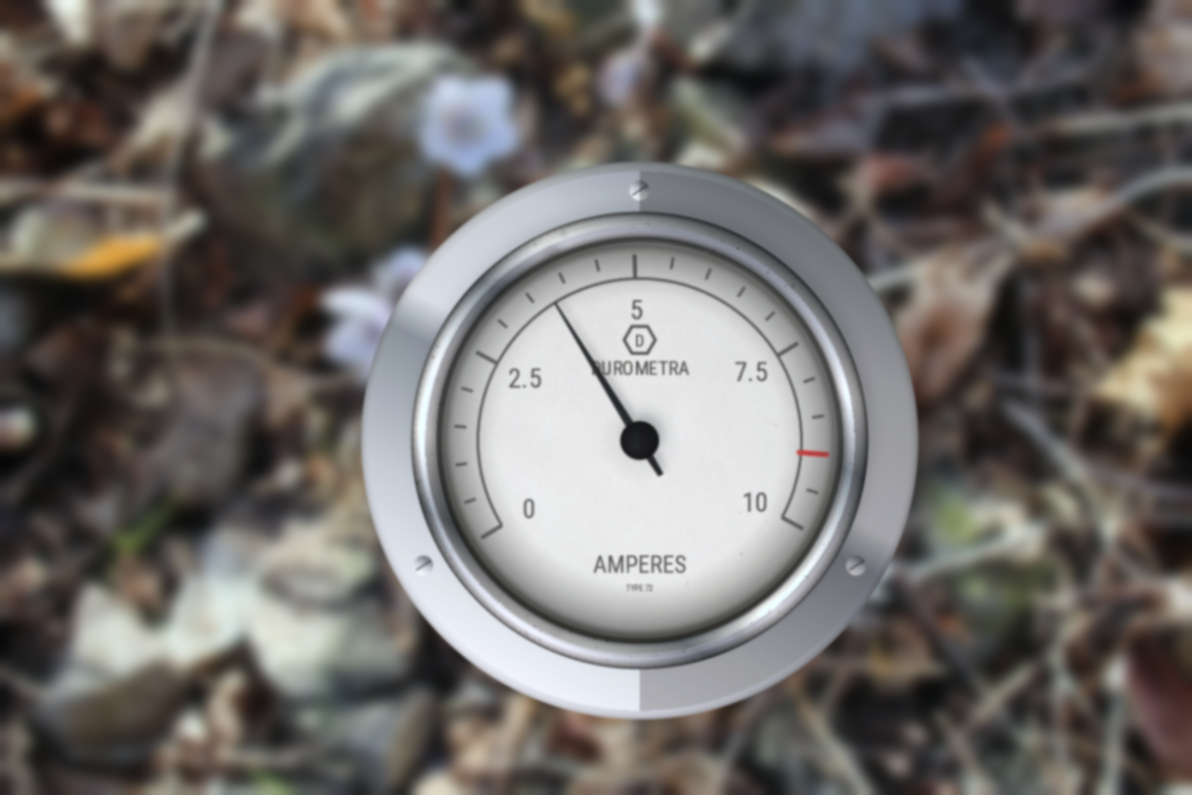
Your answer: 3.75 A
